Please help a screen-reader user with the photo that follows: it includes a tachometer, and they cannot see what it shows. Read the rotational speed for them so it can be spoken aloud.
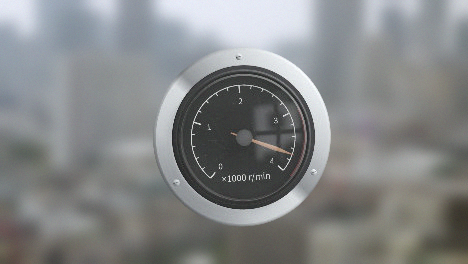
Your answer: 3700 rpm
